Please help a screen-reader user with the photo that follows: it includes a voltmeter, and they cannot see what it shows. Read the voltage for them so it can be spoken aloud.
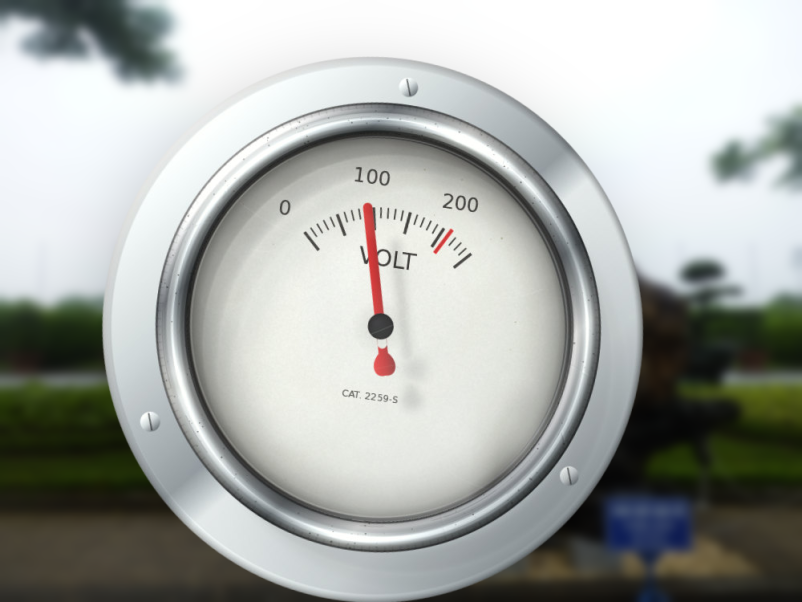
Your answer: 90 V
